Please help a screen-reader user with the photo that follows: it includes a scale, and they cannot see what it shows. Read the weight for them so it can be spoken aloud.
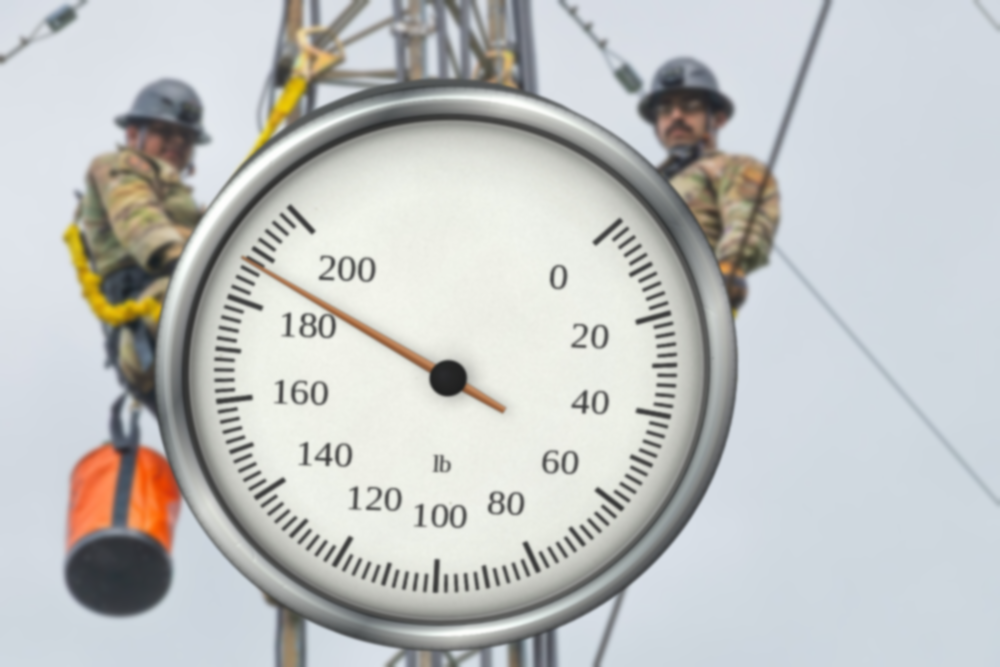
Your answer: 188 lb
